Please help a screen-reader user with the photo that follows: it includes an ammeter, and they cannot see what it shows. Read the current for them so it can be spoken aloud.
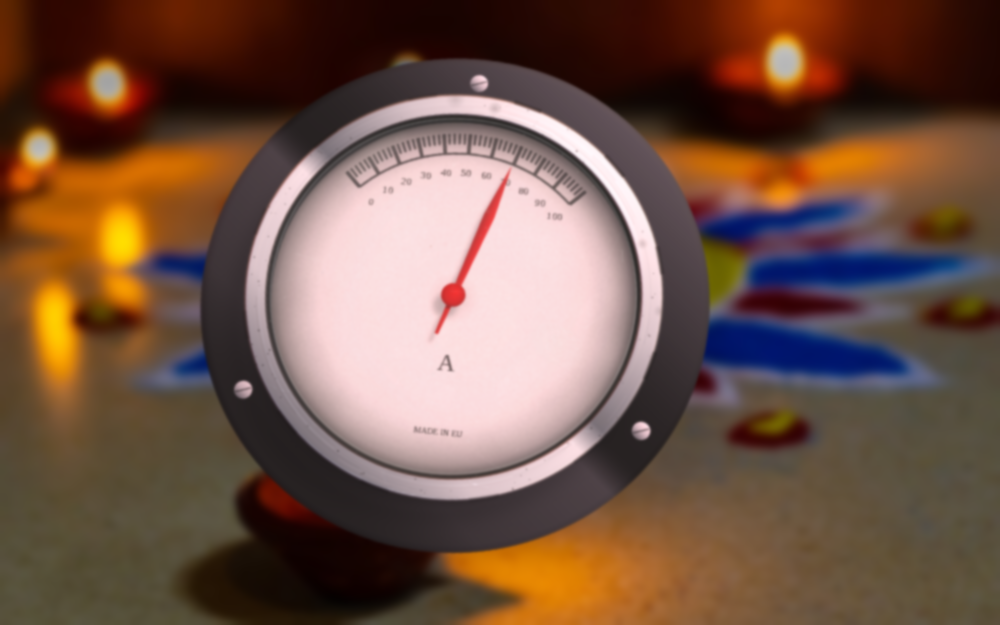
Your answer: 70 A
